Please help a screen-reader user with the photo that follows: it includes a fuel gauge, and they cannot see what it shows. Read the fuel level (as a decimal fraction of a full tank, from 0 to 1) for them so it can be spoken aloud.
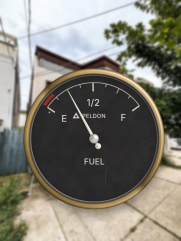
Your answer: 0.25
